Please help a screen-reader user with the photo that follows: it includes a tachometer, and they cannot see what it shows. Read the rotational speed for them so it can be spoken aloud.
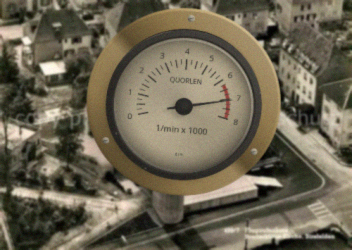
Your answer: 7000 rpm
